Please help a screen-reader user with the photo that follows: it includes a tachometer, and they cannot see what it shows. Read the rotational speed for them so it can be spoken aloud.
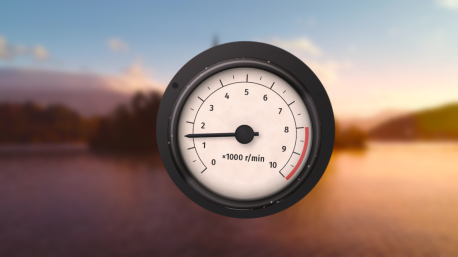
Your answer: 1500 rpm
